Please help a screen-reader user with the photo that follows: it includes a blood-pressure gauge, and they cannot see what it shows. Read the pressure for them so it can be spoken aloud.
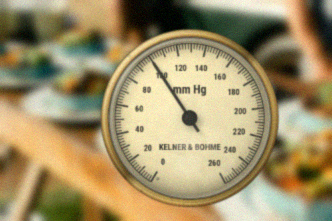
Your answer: 100 mmHg
